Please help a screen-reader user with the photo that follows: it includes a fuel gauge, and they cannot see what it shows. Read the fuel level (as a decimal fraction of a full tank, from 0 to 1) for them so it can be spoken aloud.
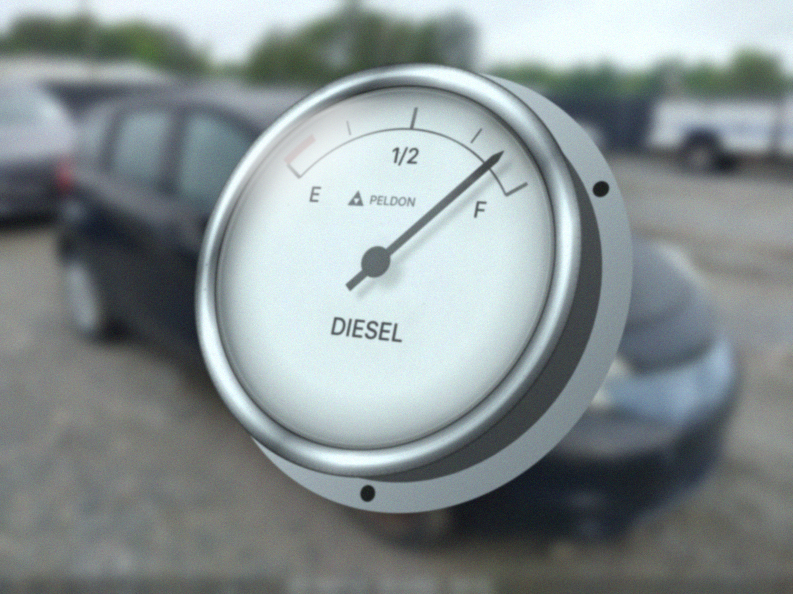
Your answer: 0.875
